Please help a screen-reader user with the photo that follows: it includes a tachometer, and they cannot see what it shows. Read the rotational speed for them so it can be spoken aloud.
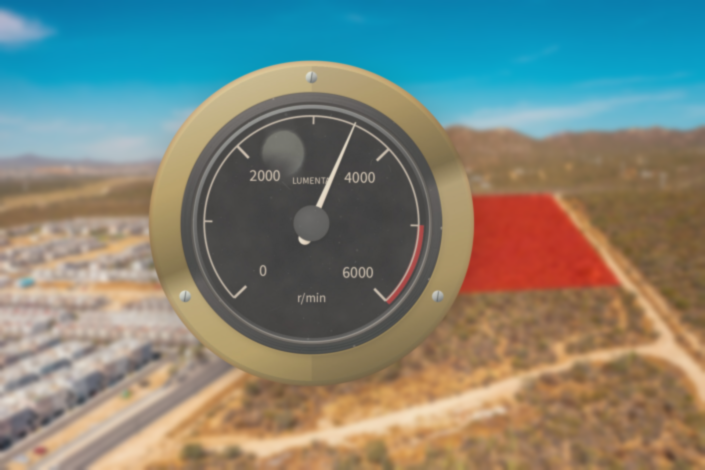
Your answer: 3500 rpm
